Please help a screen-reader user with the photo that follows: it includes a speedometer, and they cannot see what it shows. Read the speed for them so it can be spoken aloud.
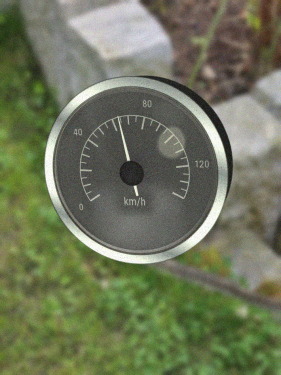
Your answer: 65 km/h
